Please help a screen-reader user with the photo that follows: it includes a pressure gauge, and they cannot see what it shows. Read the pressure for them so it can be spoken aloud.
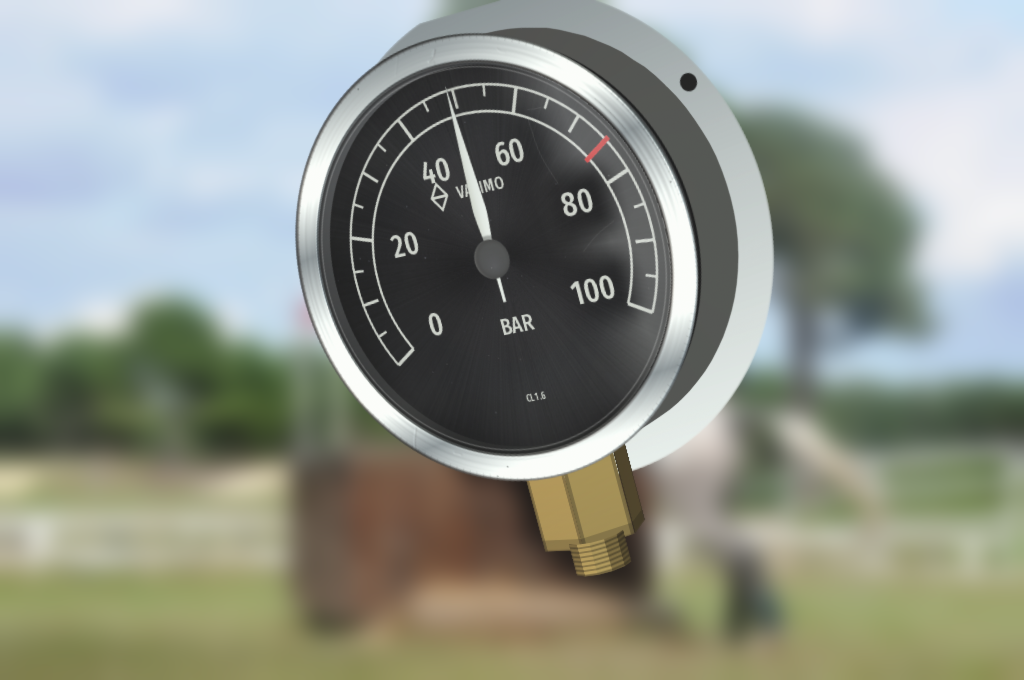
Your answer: 50 bar
